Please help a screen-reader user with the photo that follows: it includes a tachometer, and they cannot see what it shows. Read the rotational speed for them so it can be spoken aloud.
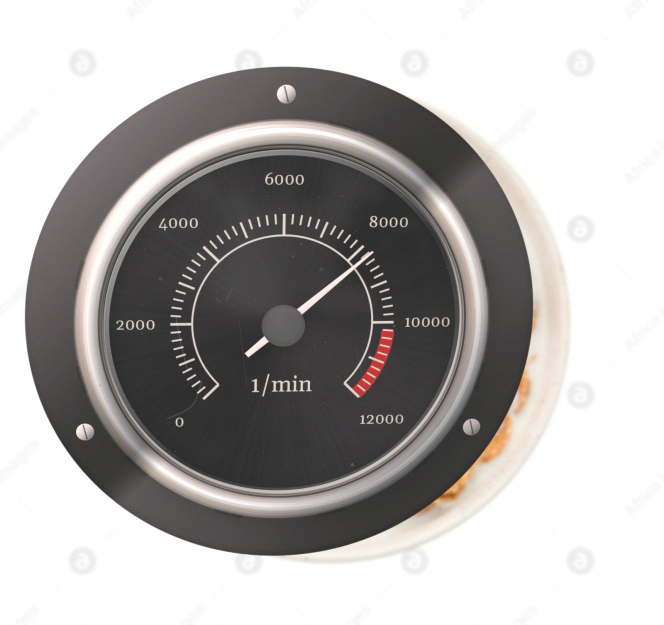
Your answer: 8200 rpm
